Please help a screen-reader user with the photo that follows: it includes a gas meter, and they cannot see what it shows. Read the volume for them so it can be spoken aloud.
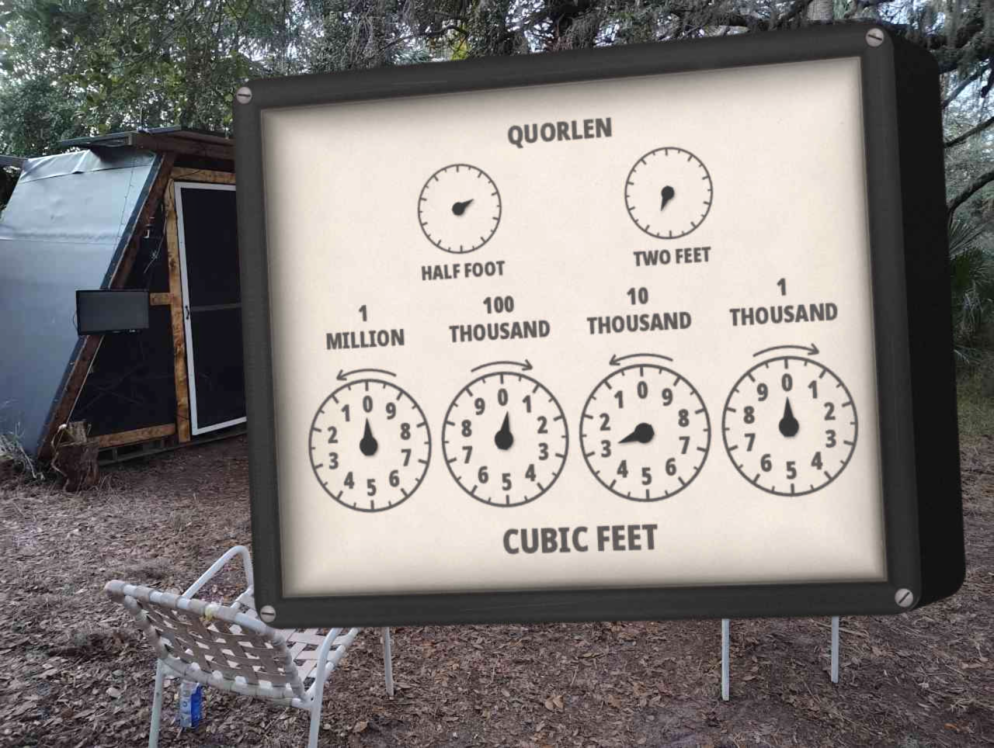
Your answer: 3000 ft³
